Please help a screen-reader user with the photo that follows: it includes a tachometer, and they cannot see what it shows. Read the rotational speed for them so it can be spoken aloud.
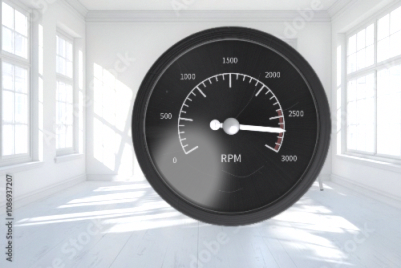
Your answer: 2700 rpm
